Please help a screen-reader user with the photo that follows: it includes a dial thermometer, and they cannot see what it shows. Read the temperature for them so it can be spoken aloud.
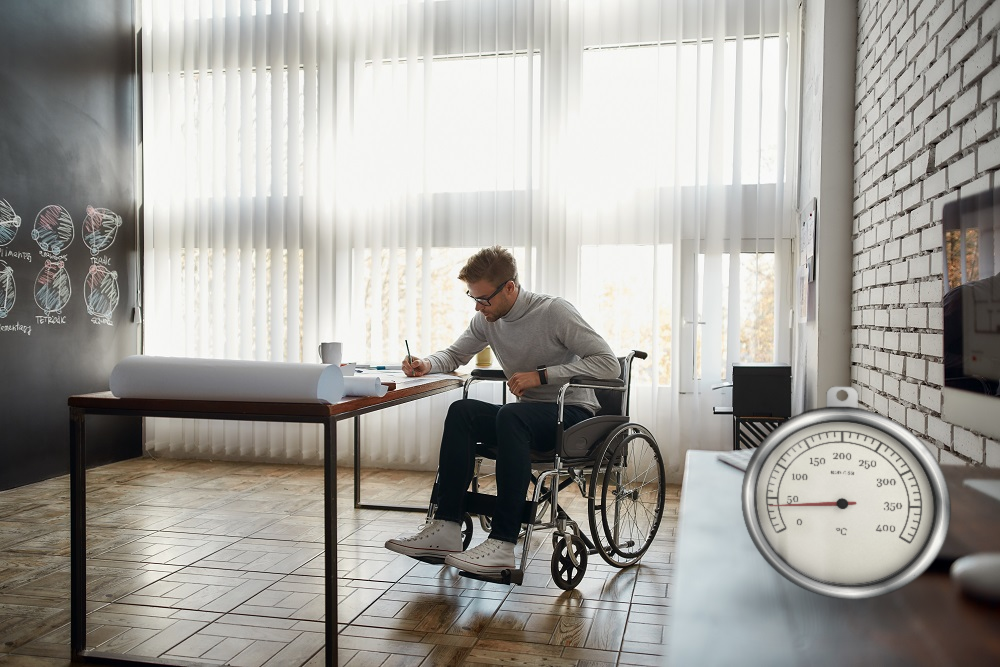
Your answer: 40 °C
